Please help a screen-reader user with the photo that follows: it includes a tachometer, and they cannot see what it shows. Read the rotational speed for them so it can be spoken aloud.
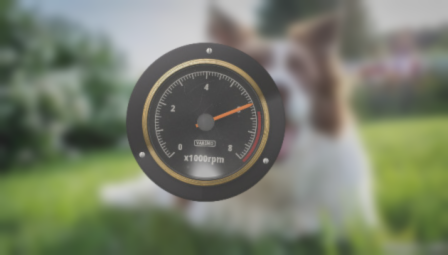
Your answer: 6000 rpm
